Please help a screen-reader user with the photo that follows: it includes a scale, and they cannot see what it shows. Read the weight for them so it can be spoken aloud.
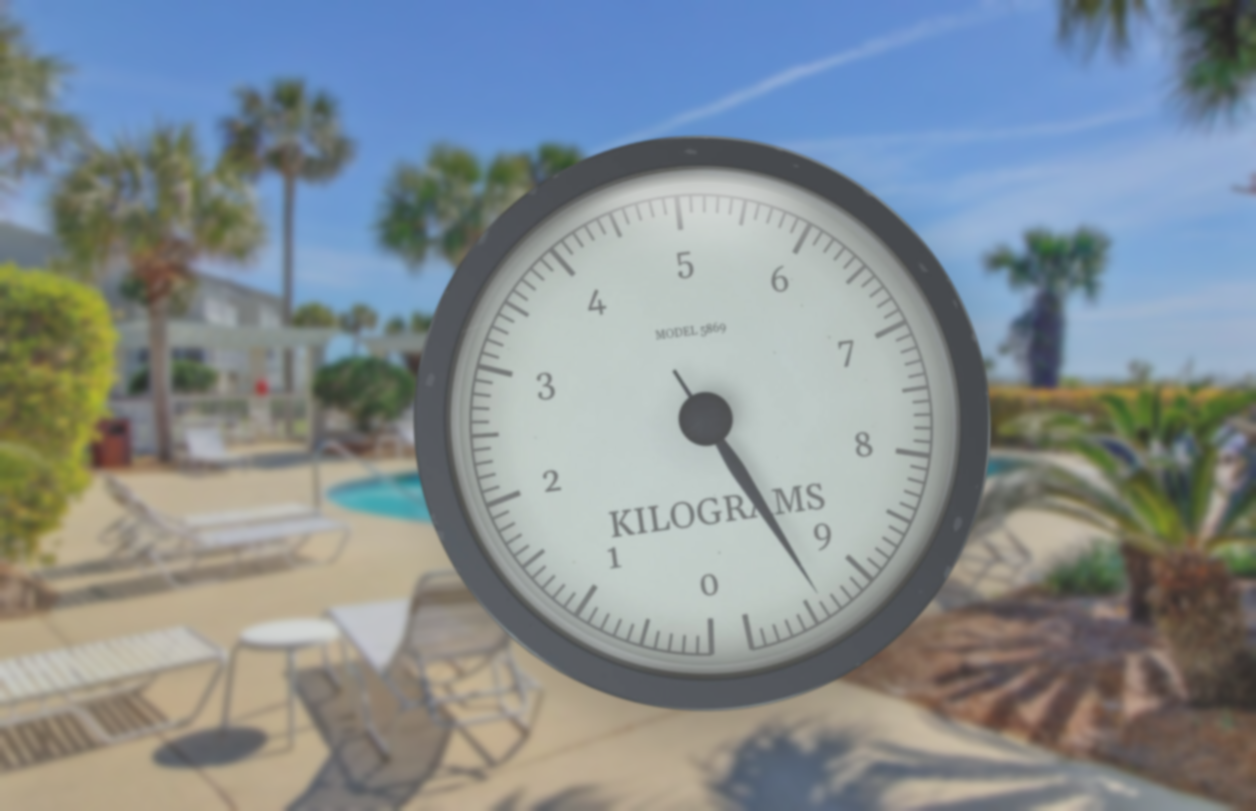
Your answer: 9.4 kg
